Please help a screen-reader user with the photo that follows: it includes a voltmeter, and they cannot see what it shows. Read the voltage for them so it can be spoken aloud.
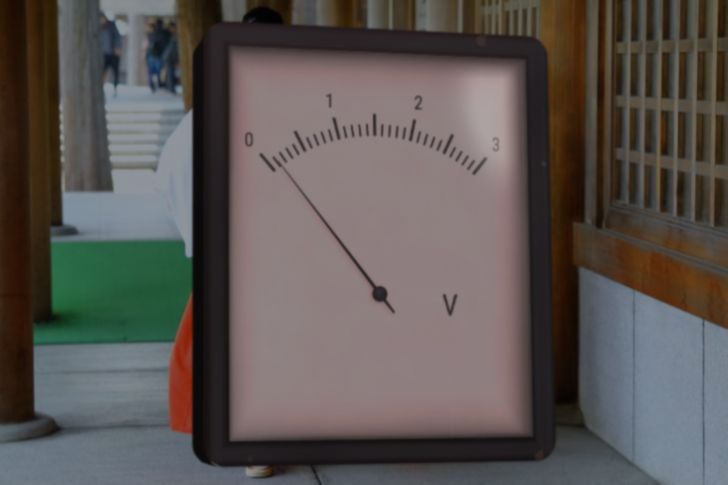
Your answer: 0.1 V
